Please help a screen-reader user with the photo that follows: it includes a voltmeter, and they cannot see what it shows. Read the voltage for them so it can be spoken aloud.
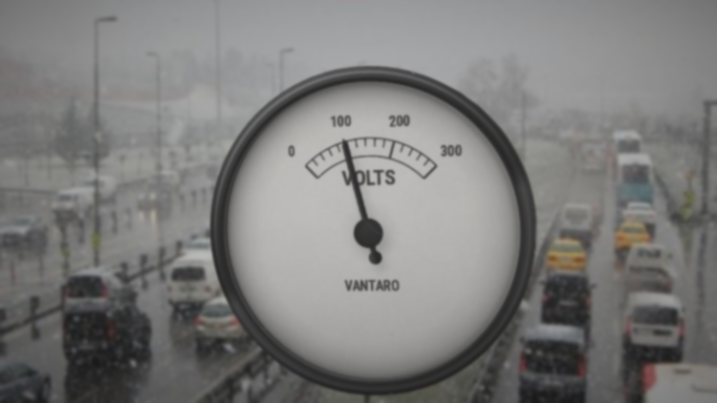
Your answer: 100 V
